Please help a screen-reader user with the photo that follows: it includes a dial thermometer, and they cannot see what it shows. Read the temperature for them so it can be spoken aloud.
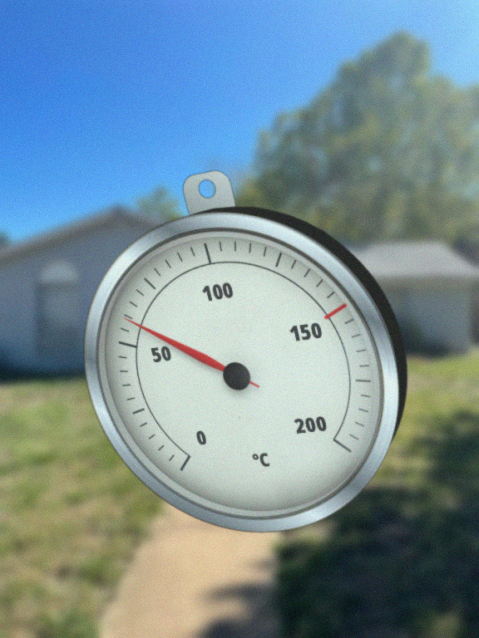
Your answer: 60 °C
